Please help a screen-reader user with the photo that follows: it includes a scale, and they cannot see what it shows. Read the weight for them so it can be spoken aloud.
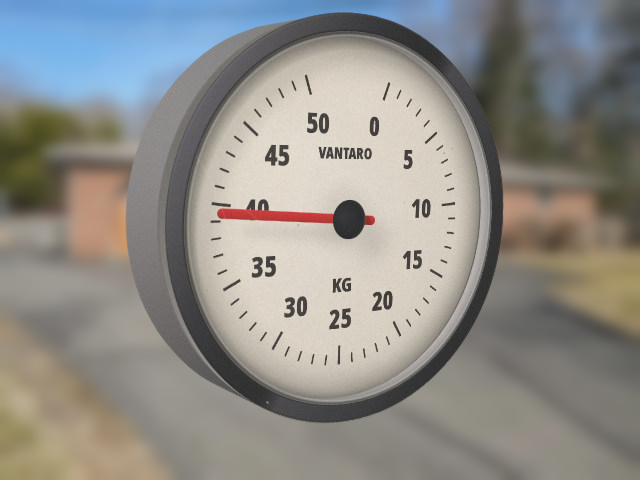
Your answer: 39.5 kg
